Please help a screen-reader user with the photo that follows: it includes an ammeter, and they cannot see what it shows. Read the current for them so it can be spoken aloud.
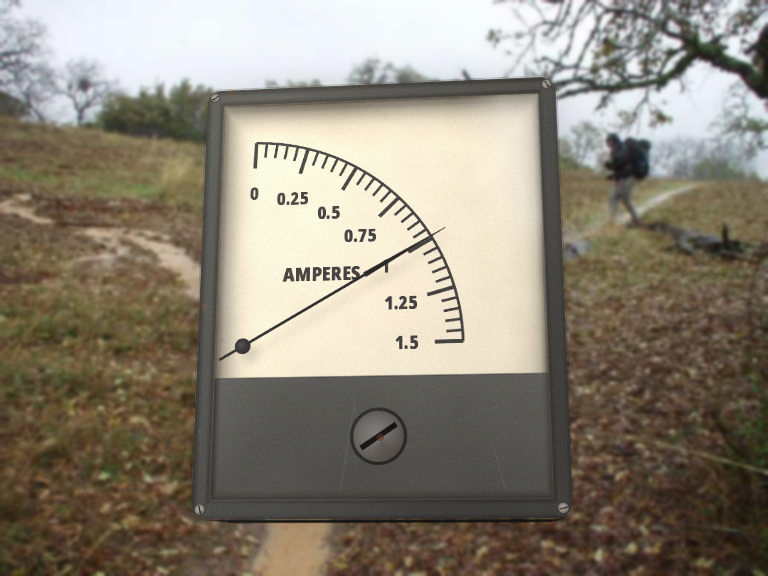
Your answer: 1 A
